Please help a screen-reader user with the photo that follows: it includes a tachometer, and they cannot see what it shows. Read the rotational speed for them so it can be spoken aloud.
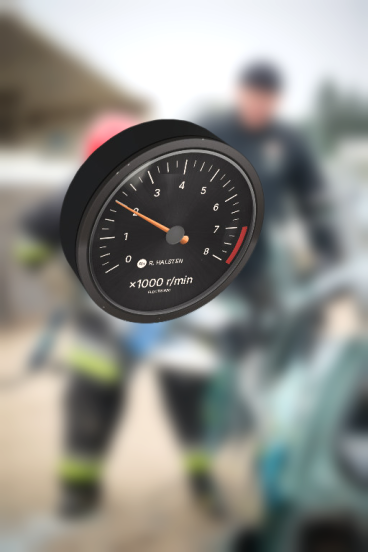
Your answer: 2000 rpm
